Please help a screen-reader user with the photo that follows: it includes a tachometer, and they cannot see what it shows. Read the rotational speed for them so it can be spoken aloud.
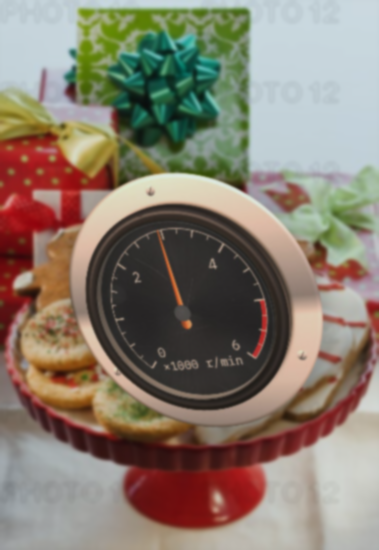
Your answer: 3000 rpm
